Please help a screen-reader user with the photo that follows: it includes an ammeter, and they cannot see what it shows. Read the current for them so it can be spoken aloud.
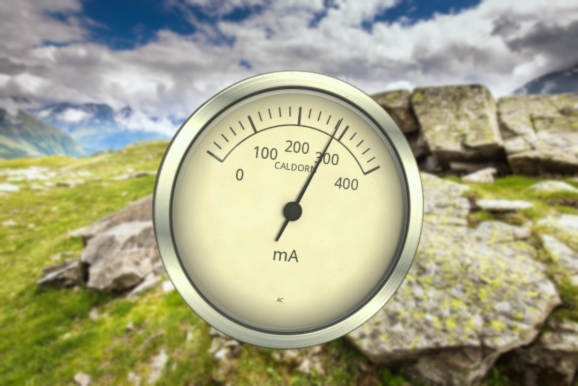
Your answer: 280 mA
